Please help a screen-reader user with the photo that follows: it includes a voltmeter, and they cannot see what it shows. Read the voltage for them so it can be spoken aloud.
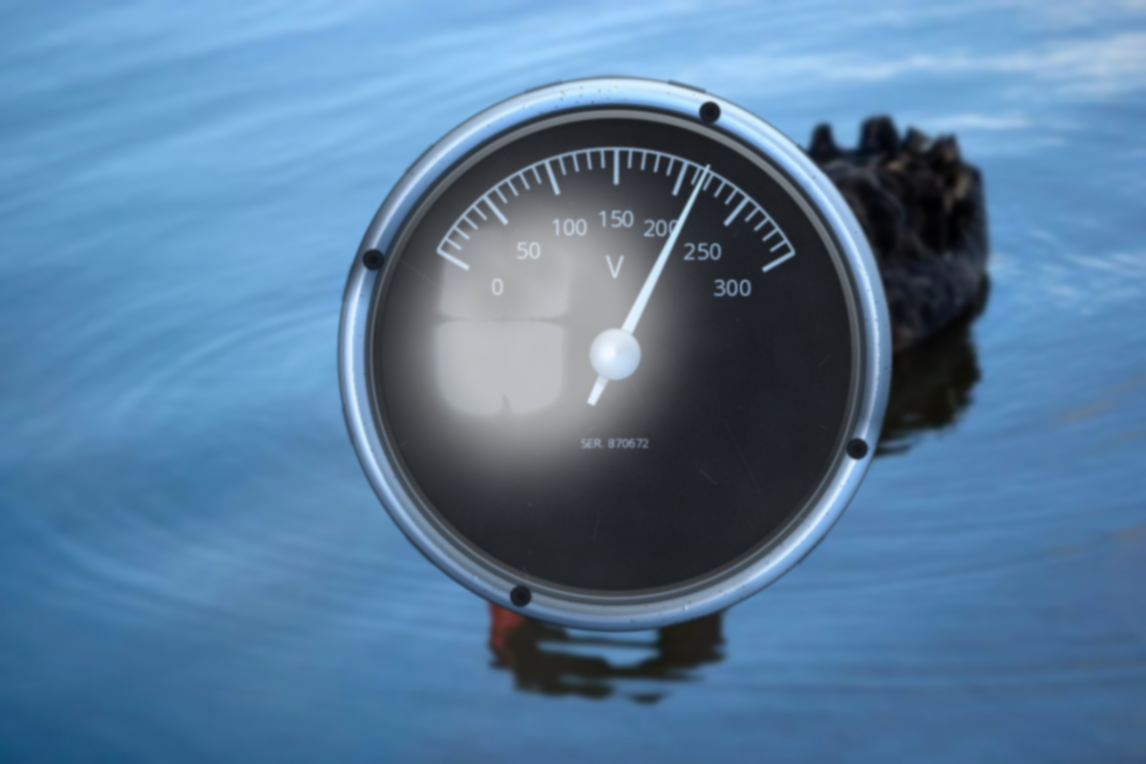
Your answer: 215 V
